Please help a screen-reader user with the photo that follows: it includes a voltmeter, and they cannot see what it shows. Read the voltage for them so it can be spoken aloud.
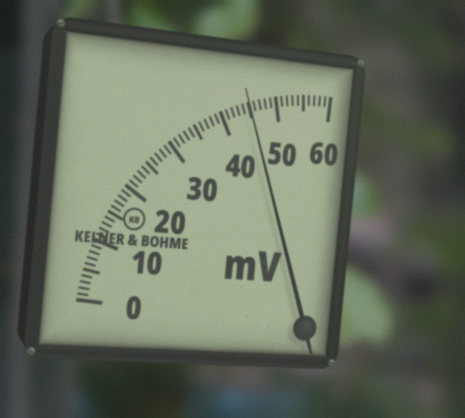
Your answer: 45 mV
